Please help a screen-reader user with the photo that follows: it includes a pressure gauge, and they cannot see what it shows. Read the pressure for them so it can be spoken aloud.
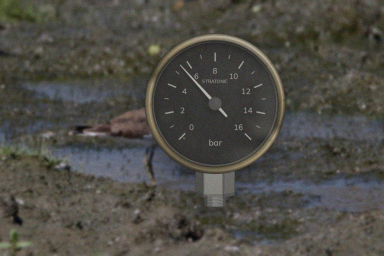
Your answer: 5.5 bar
